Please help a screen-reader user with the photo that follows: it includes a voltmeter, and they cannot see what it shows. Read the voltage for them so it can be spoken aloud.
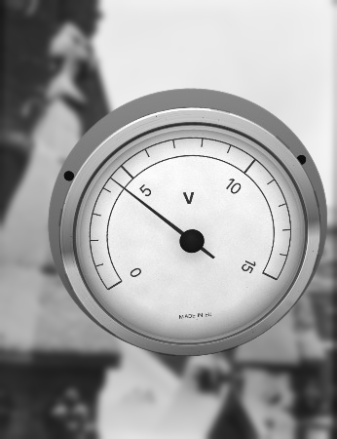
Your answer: 4.5 V
